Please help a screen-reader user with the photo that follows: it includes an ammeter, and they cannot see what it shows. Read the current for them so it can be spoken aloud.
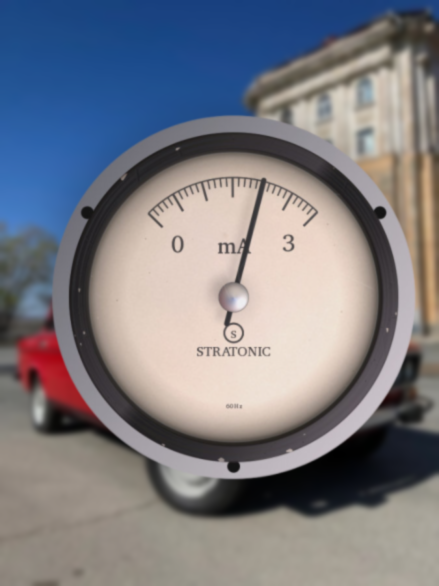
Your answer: 2 mA
